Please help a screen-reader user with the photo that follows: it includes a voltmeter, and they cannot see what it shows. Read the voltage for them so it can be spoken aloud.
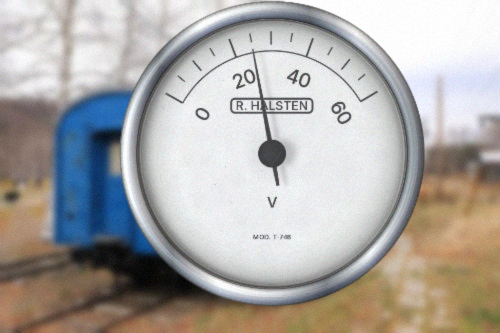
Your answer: 25 V
